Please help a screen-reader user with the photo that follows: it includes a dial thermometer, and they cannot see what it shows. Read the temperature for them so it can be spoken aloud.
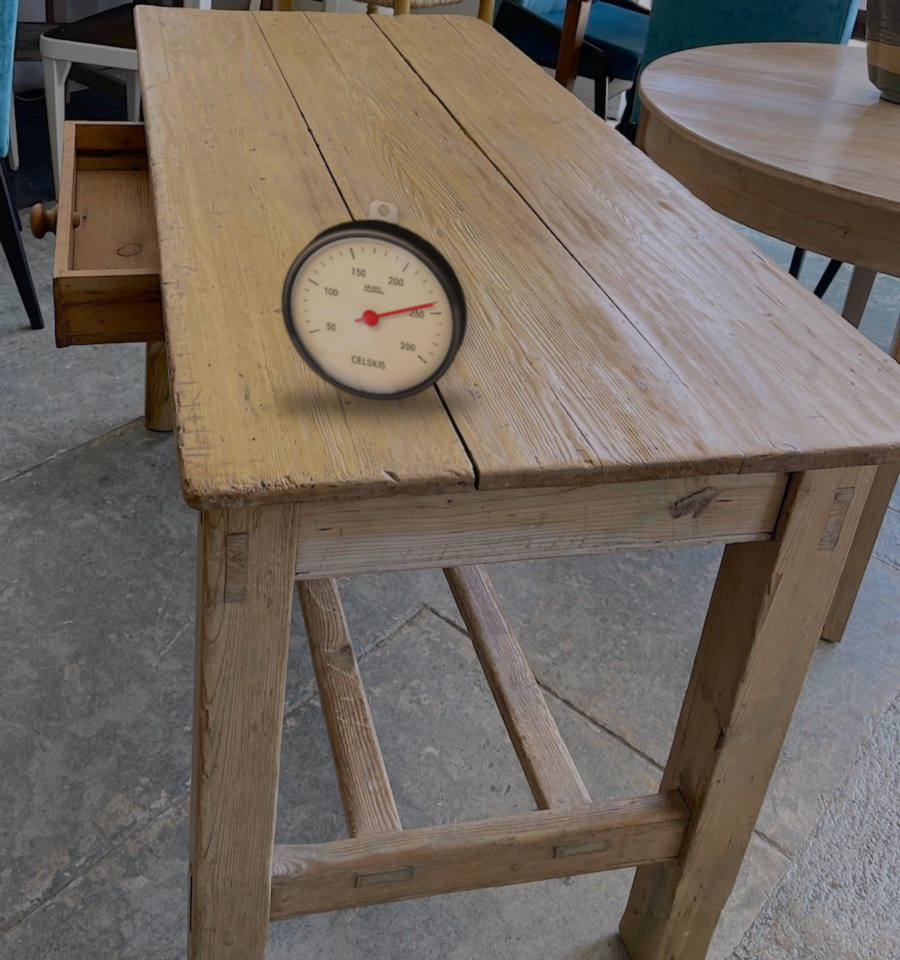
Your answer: 240 °C
